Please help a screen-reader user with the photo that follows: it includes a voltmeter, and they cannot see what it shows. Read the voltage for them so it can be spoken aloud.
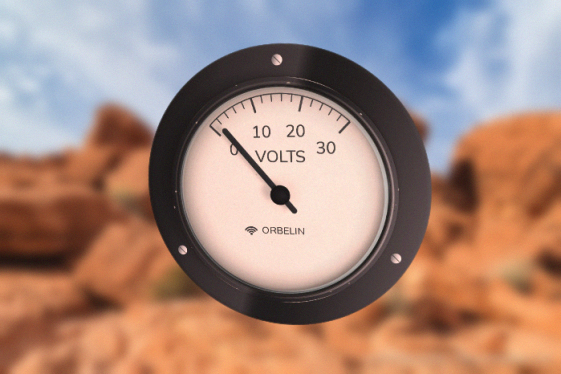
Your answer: 2 V
